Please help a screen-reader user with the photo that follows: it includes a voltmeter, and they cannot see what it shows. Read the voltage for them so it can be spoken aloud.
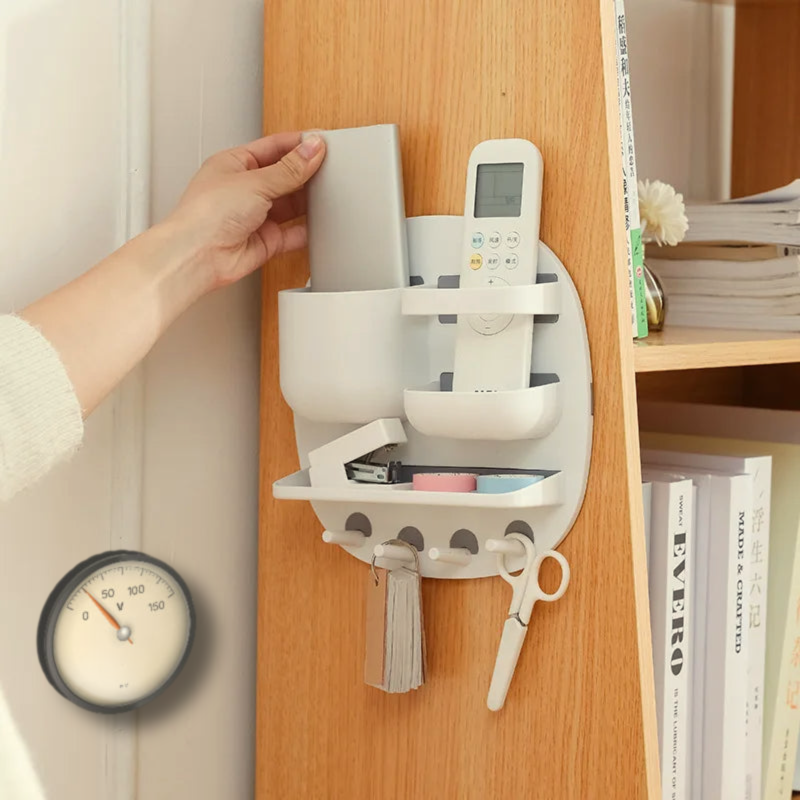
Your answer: 25 V
